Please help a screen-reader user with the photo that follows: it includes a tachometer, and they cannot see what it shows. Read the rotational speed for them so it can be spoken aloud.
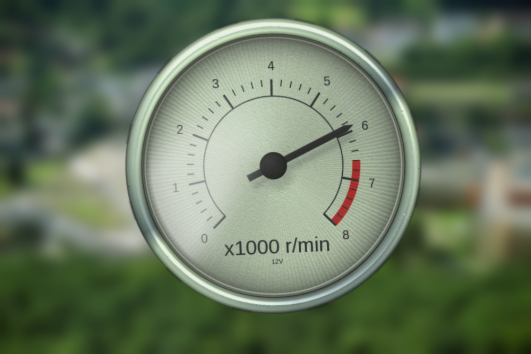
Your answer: 5900 rpm
